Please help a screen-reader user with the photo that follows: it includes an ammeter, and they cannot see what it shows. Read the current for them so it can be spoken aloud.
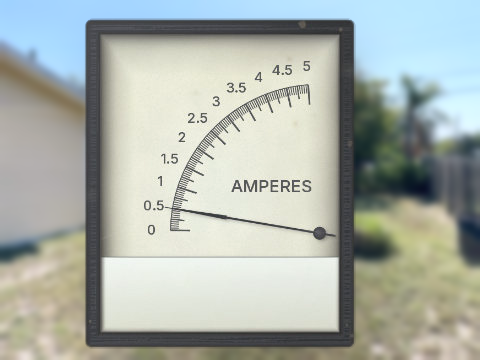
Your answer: 0.5 A
